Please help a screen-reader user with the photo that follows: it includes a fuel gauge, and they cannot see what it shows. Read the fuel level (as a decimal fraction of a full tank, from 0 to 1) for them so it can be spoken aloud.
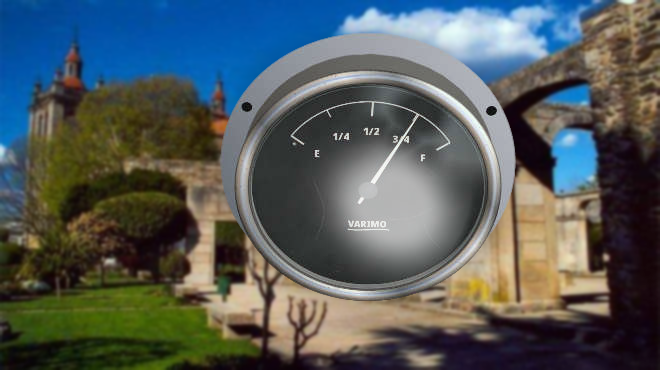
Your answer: 0.75
